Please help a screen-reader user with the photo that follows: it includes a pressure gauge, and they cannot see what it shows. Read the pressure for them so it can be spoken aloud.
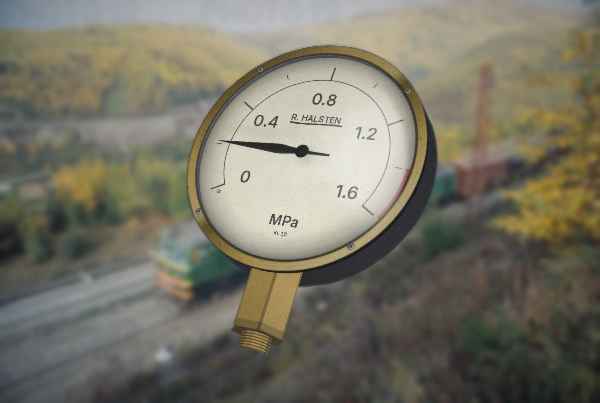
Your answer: 0.2 MPa
